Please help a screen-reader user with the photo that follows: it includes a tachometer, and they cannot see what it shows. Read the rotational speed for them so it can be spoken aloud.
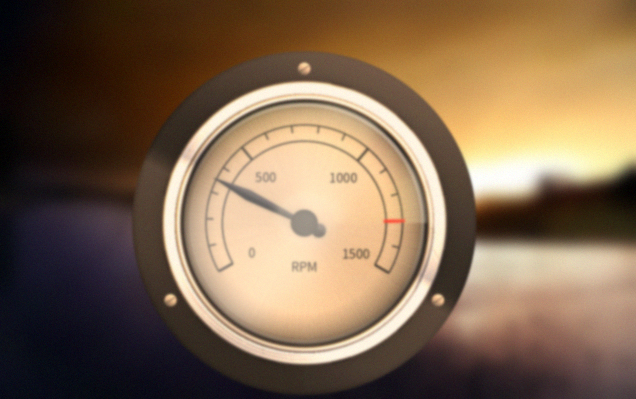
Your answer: 350 rpm
